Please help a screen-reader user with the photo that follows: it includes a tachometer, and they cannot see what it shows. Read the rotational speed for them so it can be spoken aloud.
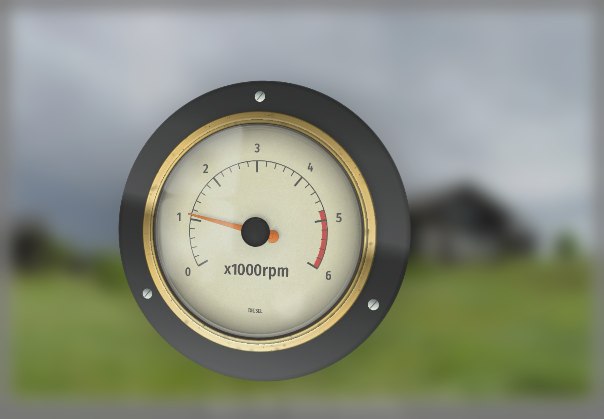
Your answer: 1100 rpm
